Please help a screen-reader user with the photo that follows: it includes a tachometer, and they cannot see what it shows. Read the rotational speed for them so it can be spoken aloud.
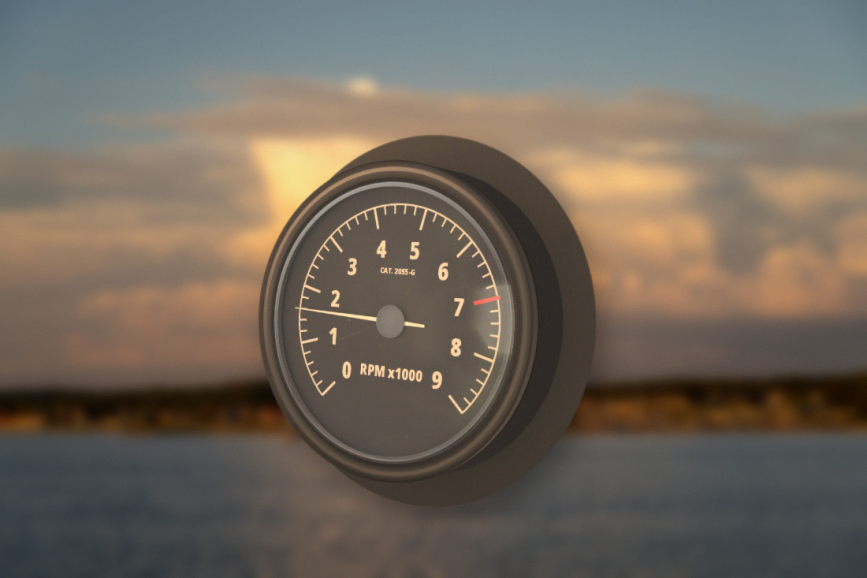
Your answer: 1600 rpm
